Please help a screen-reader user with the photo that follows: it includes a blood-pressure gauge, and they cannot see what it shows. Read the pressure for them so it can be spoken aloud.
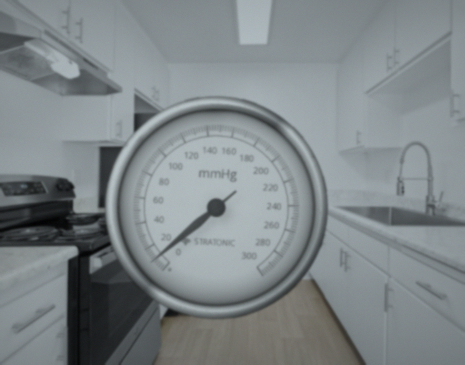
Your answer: 10 mmHg
